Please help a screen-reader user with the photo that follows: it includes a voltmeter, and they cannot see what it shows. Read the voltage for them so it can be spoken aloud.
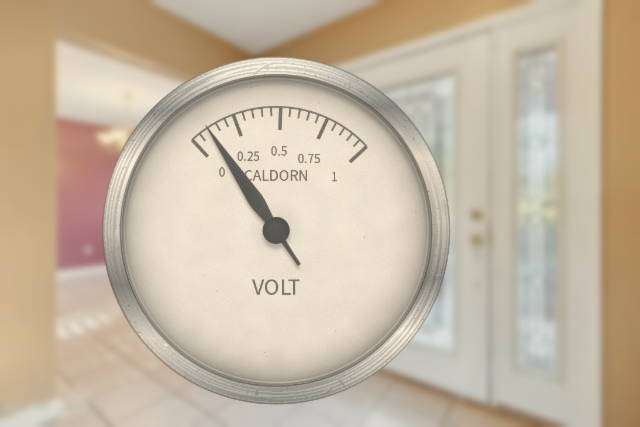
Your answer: 0.1 V
